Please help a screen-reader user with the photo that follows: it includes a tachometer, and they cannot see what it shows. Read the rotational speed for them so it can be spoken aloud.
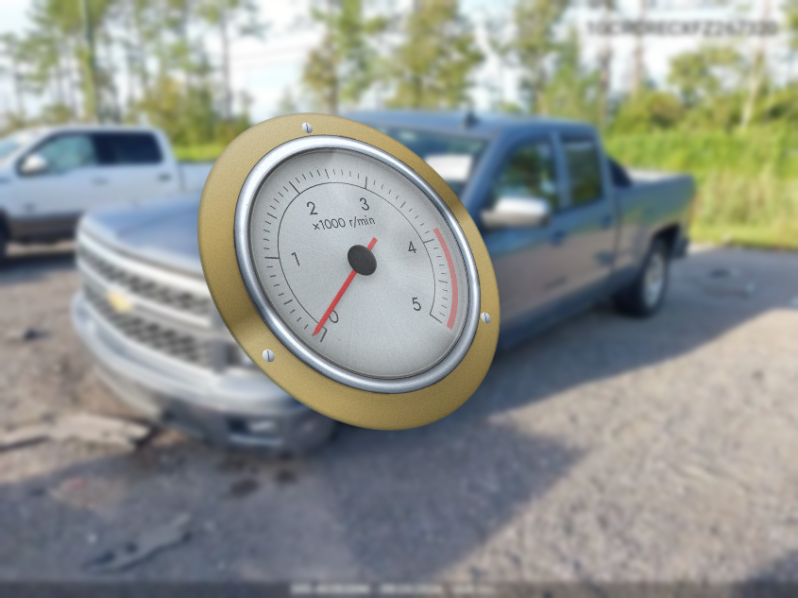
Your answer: 100 rpm
